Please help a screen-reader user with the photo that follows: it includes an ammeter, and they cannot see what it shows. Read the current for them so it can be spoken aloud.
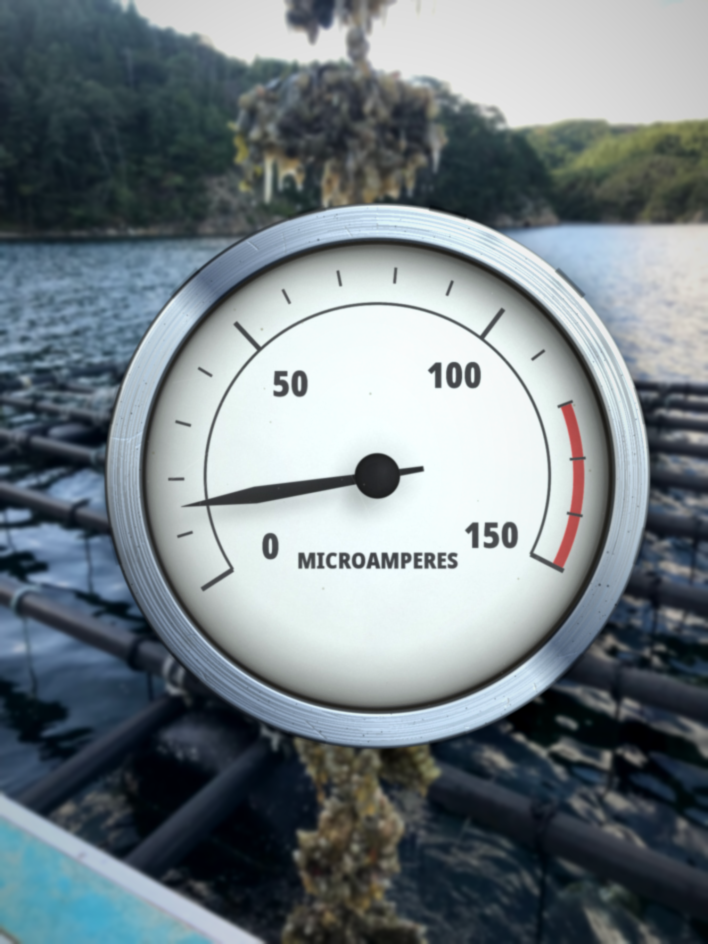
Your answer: 15 µA
